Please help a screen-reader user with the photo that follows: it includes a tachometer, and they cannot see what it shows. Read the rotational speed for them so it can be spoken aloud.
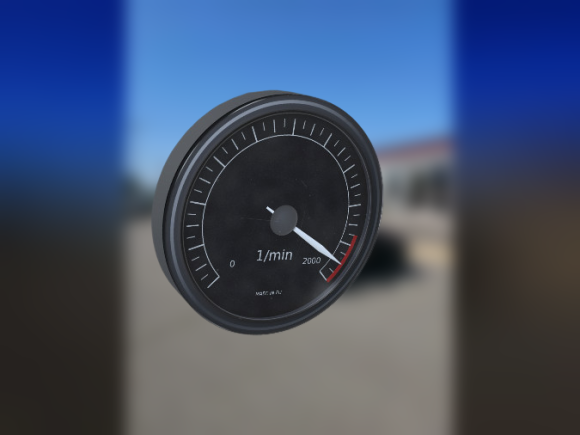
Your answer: 1900 rpm
